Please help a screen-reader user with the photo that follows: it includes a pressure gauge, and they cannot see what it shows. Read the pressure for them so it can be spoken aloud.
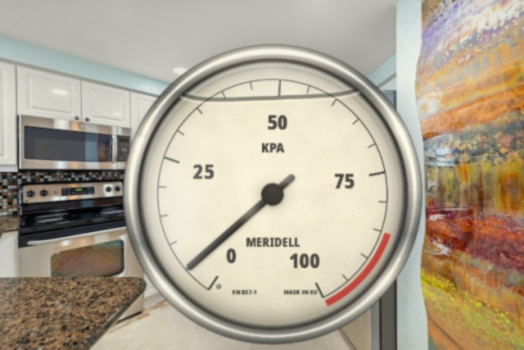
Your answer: 5 kPa
